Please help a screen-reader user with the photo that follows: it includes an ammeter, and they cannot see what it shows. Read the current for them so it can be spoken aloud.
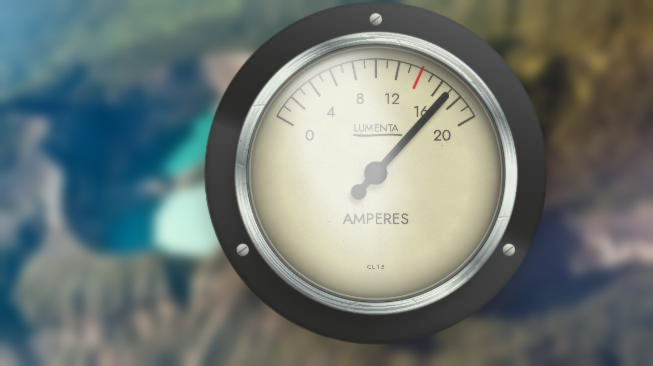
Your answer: 17 A
